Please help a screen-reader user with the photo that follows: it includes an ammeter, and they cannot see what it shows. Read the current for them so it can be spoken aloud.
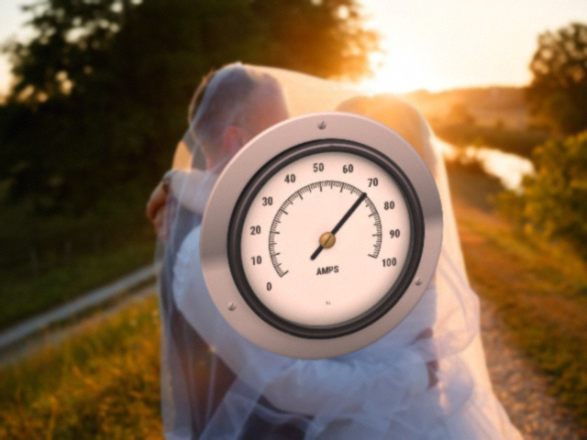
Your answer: 70 A
